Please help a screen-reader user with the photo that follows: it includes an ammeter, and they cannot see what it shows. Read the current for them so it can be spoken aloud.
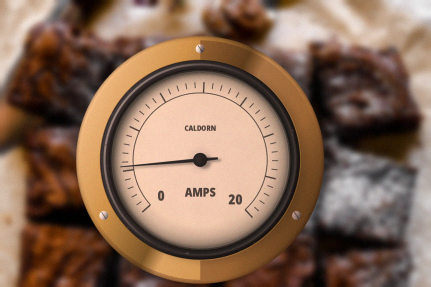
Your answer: 2.75 A
